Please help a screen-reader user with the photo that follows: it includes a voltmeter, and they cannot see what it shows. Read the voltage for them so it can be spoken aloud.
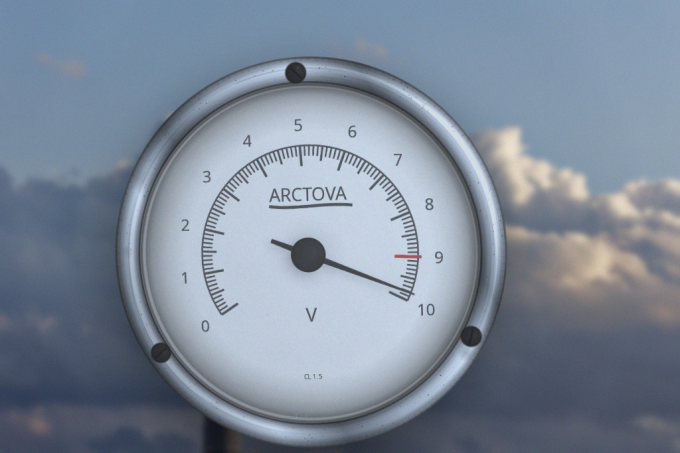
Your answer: 9.8 V
